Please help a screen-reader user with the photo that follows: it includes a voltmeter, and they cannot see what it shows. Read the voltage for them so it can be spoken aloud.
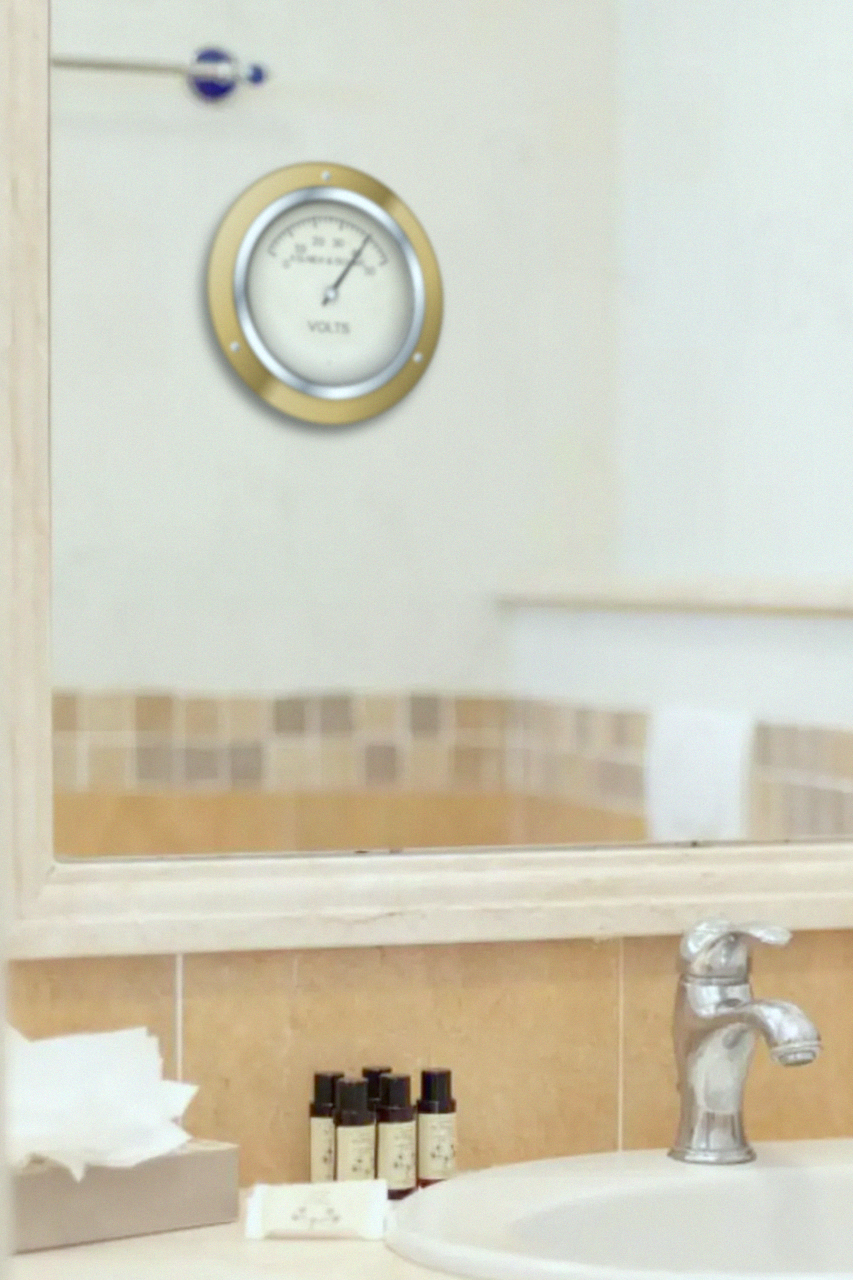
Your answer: 40 V
